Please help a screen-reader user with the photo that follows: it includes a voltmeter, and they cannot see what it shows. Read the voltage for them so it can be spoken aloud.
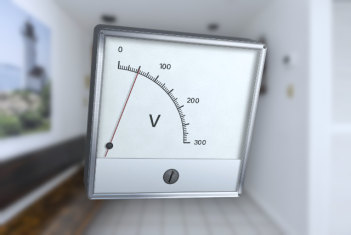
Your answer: 50 V
